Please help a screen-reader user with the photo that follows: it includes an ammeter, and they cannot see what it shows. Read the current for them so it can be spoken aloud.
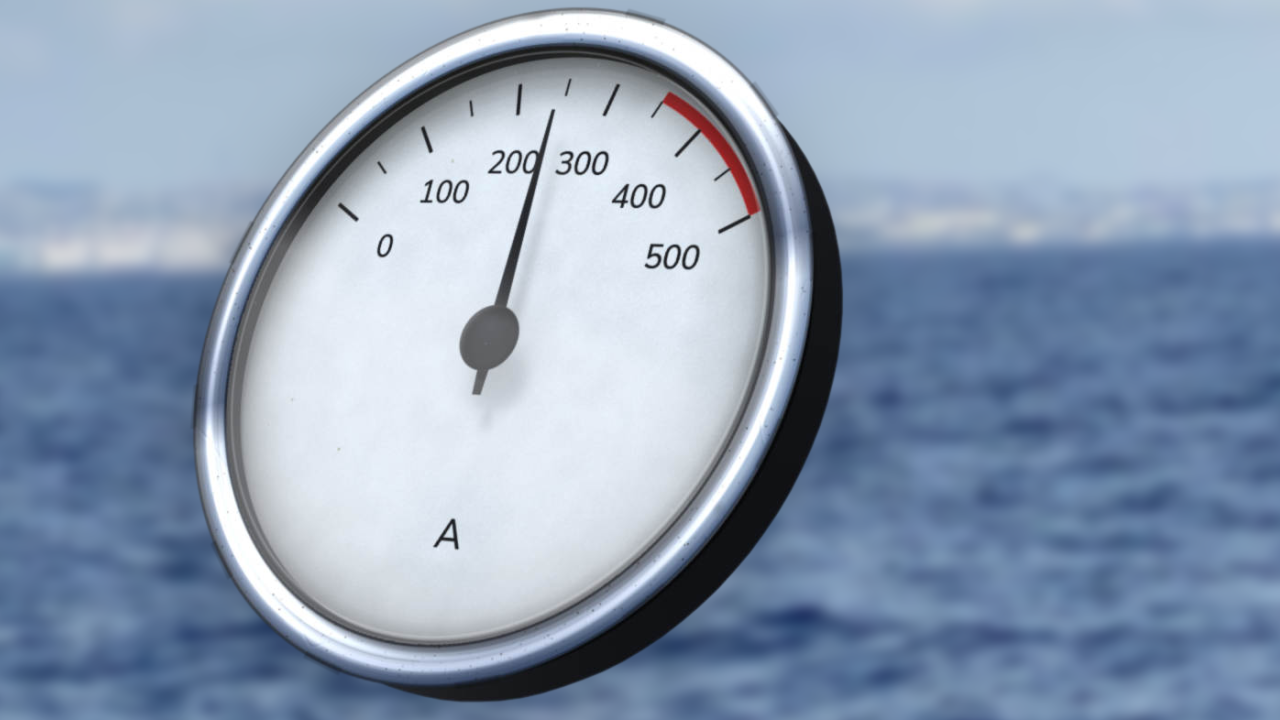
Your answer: 250 A
